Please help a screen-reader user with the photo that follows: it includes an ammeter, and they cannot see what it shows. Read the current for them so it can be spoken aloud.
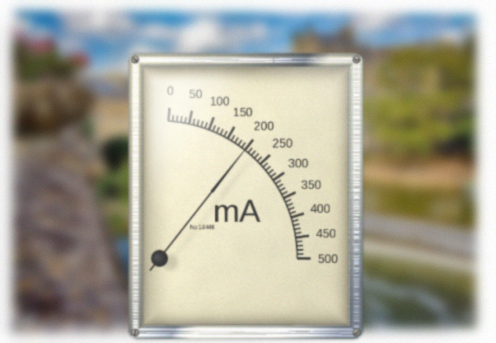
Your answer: 200 mA
